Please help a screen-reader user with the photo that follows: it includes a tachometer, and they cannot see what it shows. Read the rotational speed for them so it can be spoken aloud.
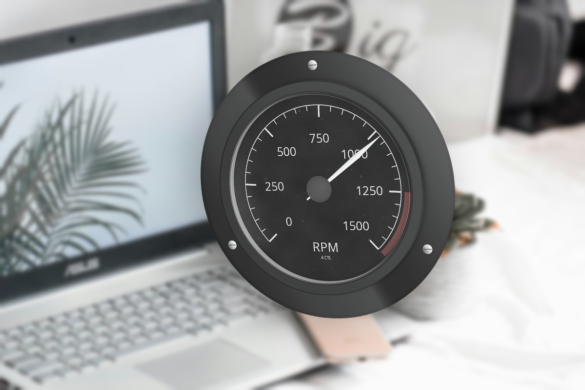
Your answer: 1025 rpm
